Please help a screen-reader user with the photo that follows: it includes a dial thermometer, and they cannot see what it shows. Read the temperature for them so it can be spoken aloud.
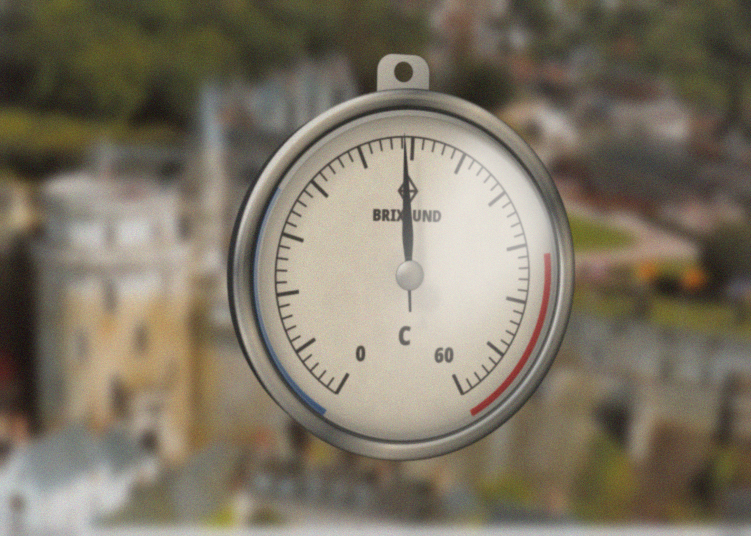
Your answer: 29 °C
